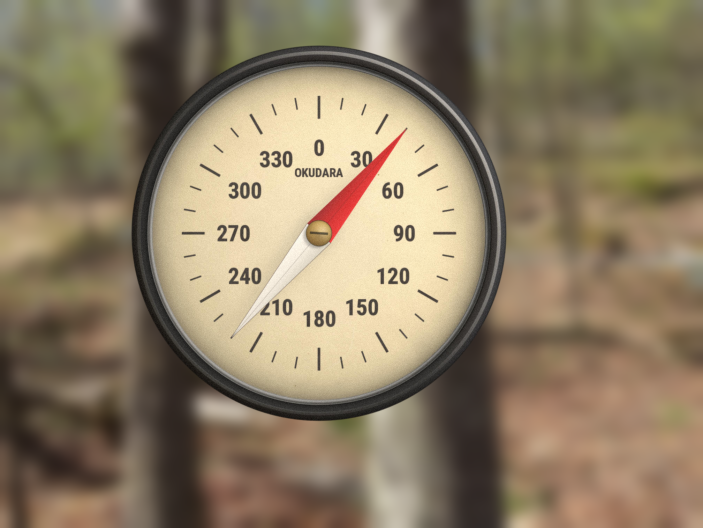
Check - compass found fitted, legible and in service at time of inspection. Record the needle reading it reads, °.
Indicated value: 40 °
